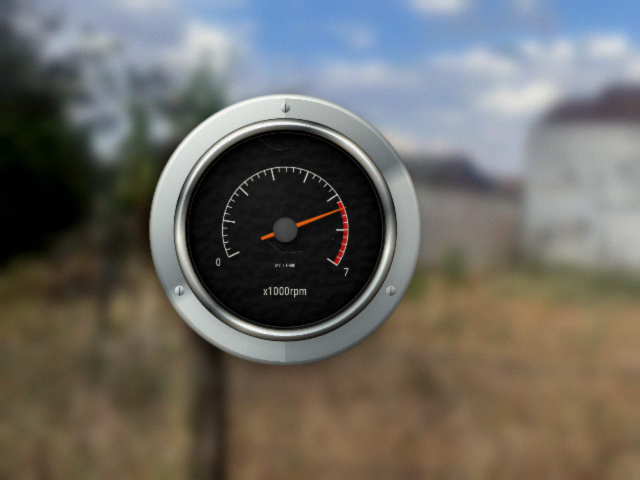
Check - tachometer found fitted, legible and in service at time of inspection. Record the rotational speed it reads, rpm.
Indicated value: 5400 rpm
